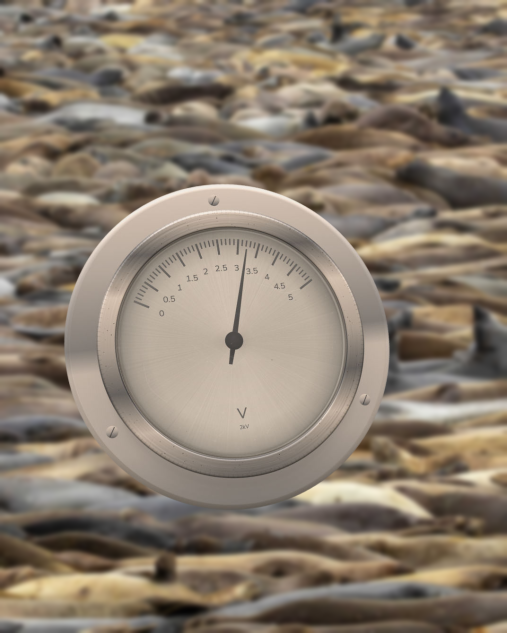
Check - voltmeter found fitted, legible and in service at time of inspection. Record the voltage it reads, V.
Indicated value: 3.2 V
